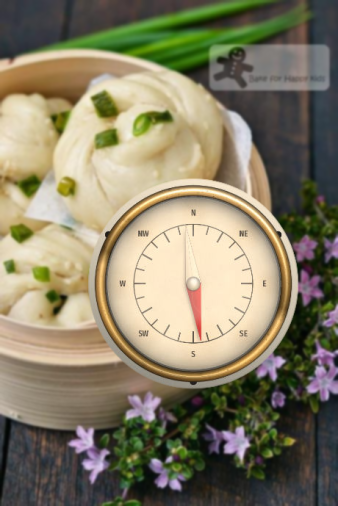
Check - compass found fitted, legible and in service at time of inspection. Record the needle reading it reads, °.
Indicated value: 172.5 °
